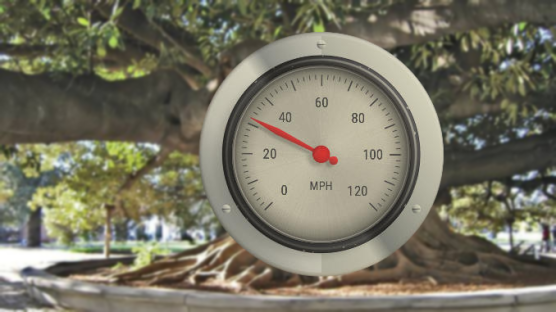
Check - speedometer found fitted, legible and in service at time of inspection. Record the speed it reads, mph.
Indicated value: 32 mph
